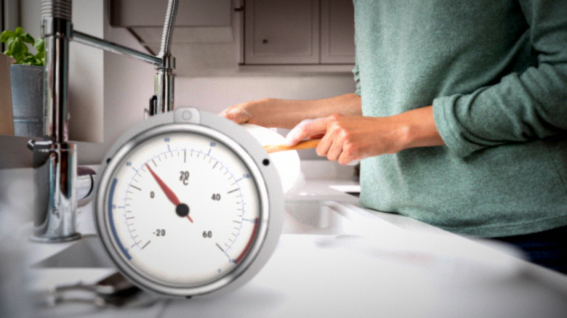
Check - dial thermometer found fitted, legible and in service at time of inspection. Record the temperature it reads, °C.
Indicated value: 8 °C
